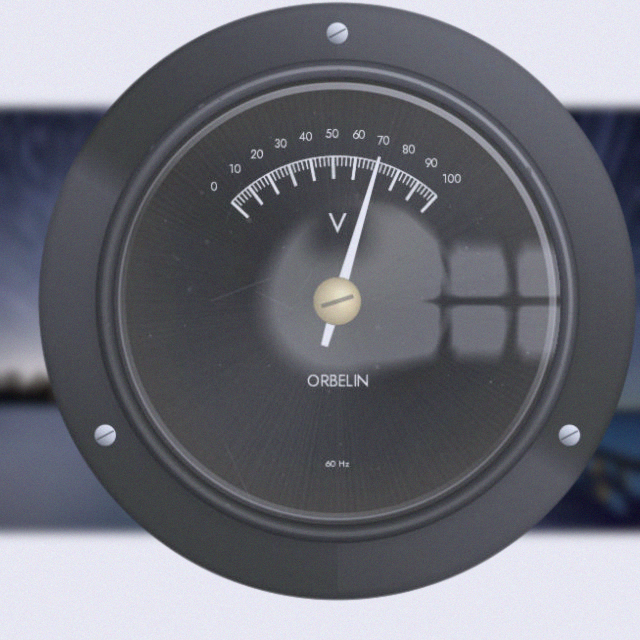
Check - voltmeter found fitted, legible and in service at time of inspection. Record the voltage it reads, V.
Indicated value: 70 V
